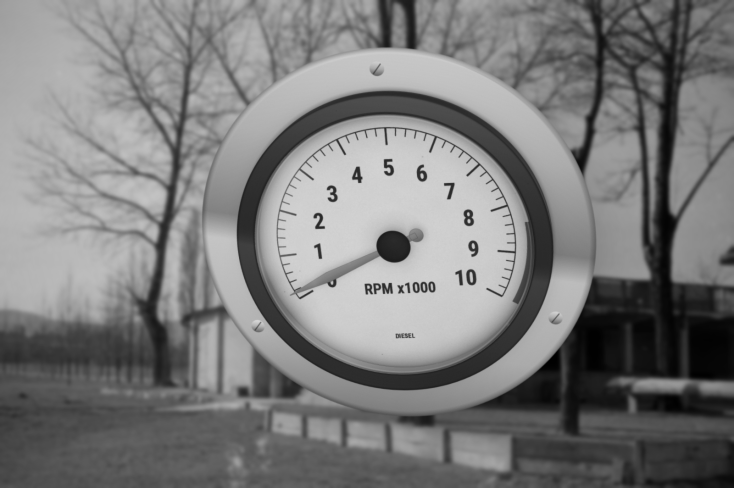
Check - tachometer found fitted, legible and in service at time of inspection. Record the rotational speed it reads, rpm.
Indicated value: 200 rpm
